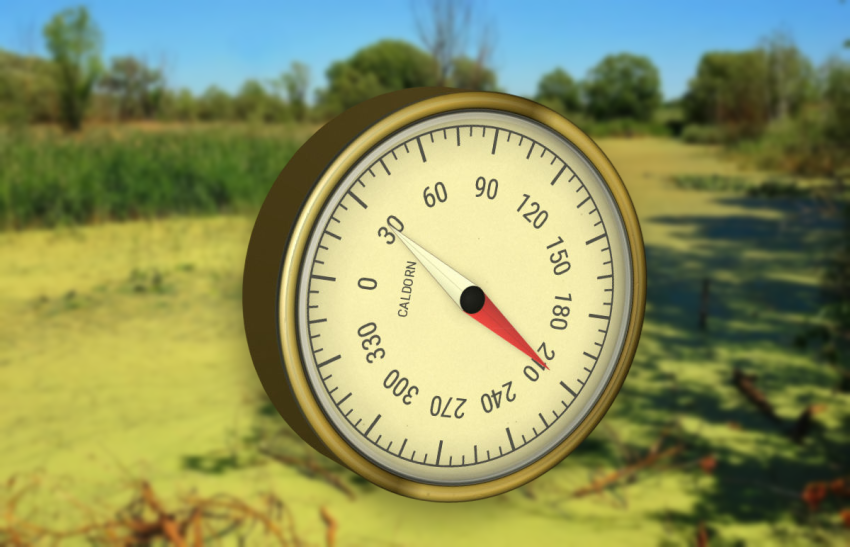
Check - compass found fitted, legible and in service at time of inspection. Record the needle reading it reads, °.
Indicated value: 210 °
